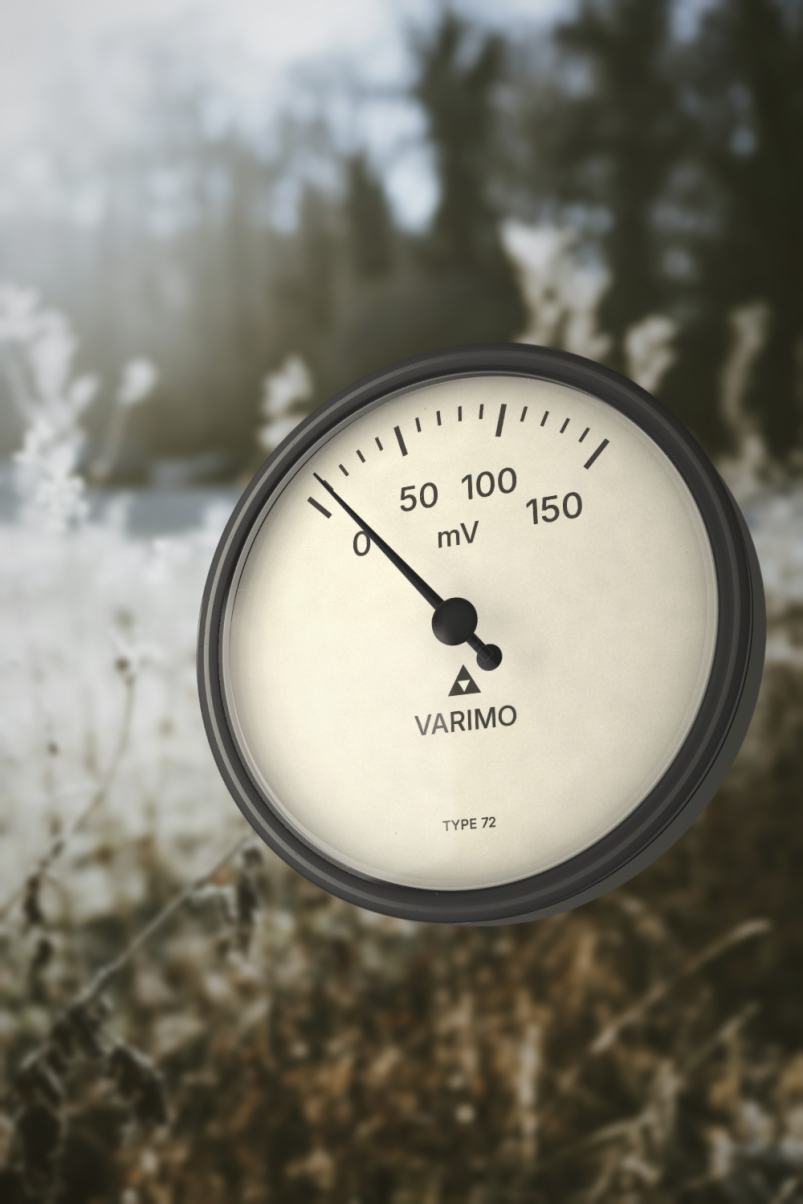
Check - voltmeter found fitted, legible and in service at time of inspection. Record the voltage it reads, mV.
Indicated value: 10 mV
